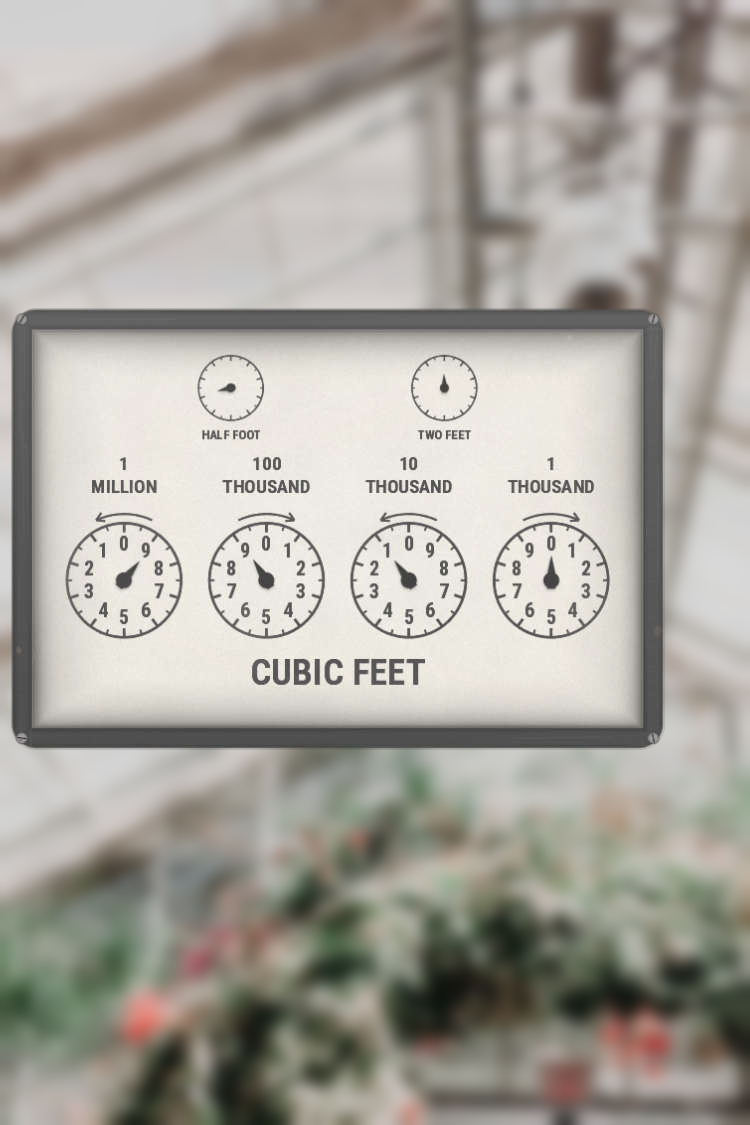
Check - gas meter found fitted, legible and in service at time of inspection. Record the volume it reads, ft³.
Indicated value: 891000 ft³
